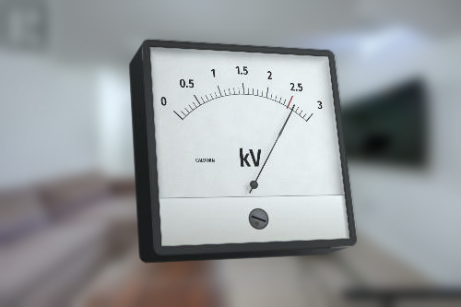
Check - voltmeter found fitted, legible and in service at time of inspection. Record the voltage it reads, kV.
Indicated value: 2.6 kV
